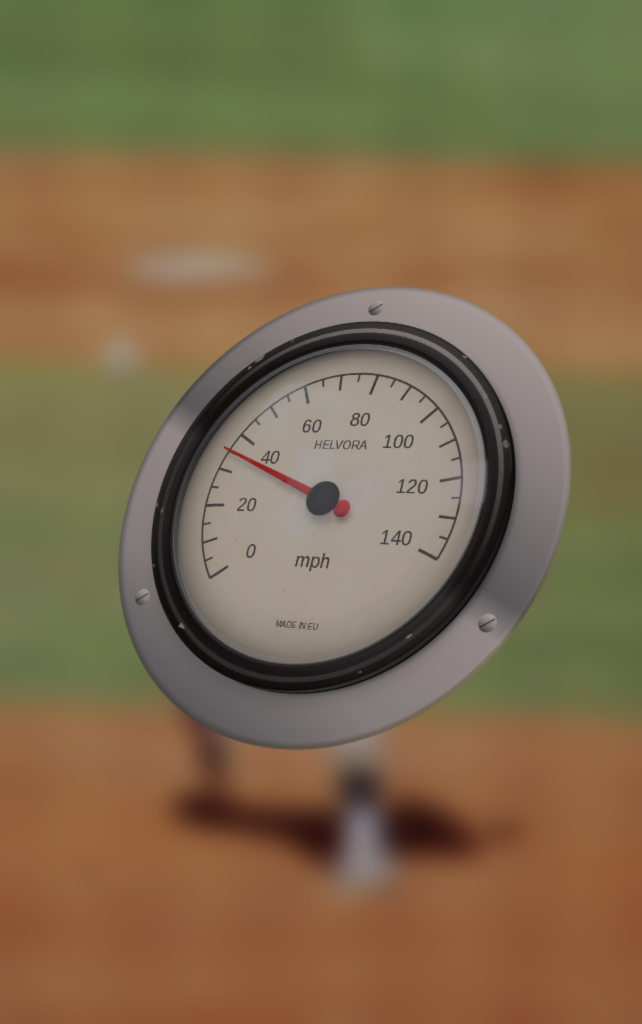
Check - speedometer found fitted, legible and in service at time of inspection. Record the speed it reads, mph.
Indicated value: 35 mph
